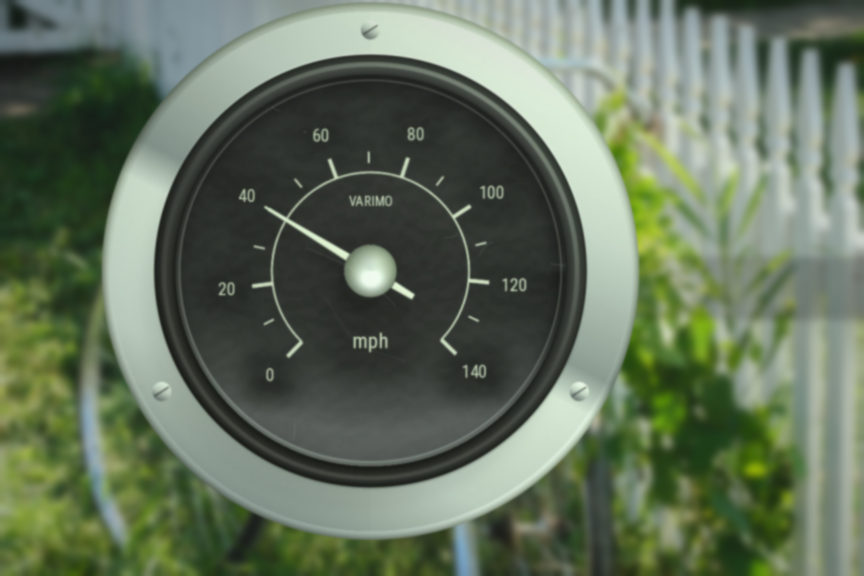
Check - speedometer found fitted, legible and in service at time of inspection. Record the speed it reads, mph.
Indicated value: 40 mph
